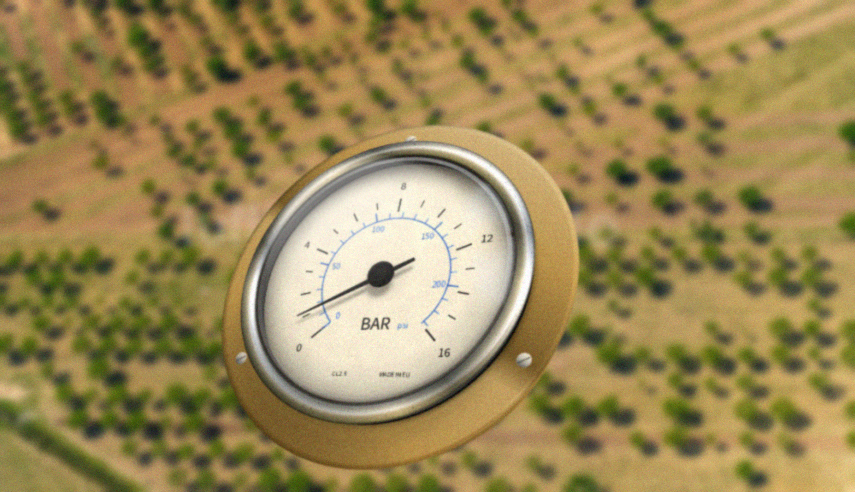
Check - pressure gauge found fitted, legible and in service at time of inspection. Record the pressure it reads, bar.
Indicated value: 1 bar
